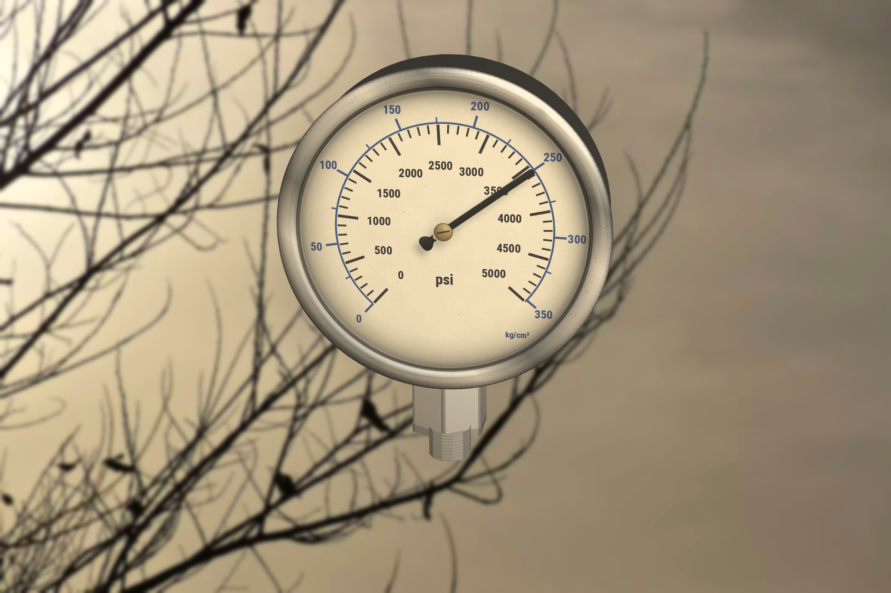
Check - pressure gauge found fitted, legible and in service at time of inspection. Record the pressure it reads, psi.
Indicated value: 3550 psi
